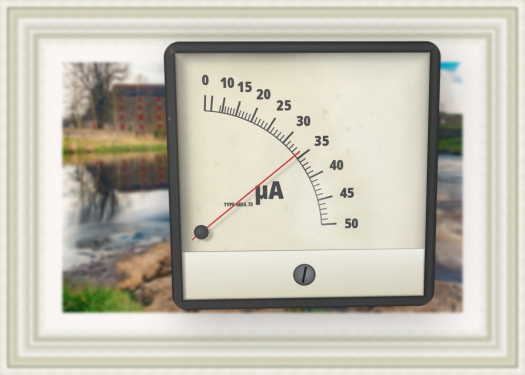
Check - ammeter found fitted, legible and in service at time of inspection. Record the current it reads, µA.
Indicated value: 34 µA
